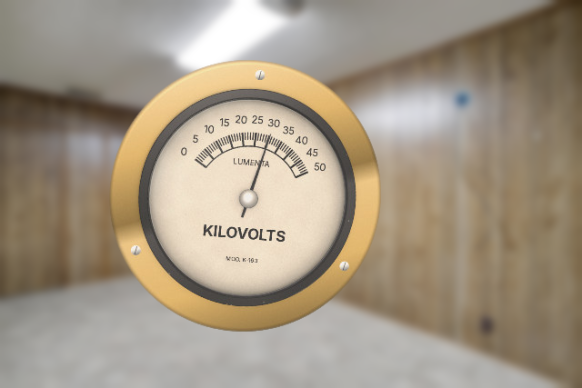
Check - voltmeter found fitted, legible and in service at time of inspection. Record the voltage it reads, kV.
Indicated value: 30 kV
